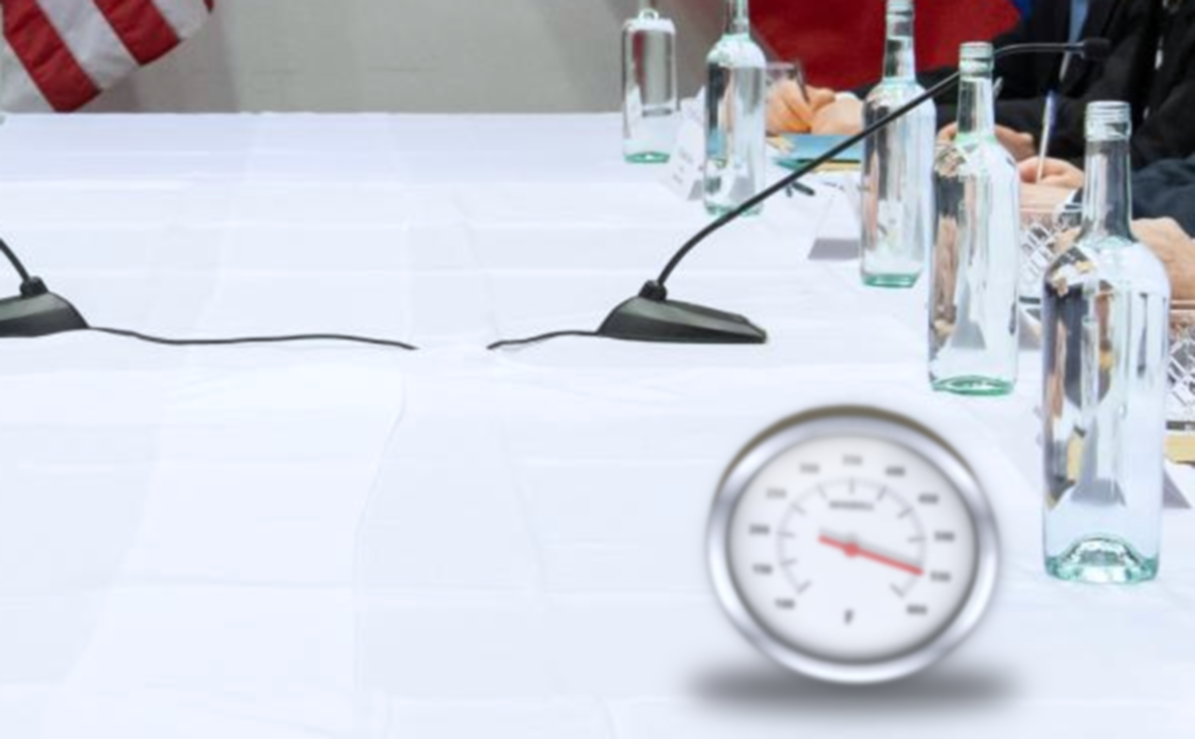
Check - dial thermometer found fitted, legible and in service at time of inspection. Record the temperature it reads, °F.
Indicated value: 550 °F
